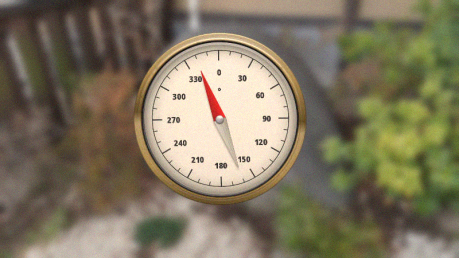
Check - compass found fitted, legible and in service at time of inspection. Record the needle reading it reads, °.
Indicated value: 340 °
